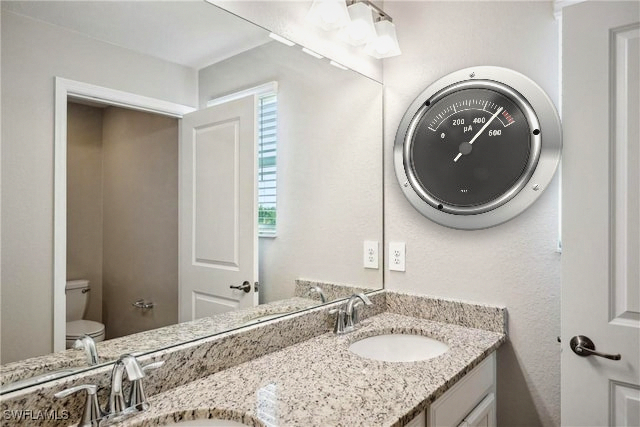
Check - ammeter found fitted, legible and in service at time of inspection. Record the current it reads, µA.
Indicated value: 500 µA
